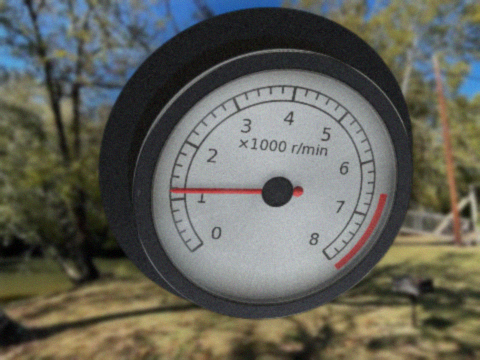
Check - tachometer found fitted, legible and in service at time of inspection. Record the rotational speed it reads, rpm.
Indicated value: 1200 rpm
